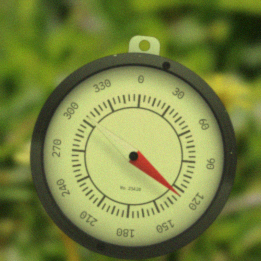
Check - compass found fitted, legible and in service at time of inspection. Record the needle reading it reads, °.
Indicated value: 125 °
